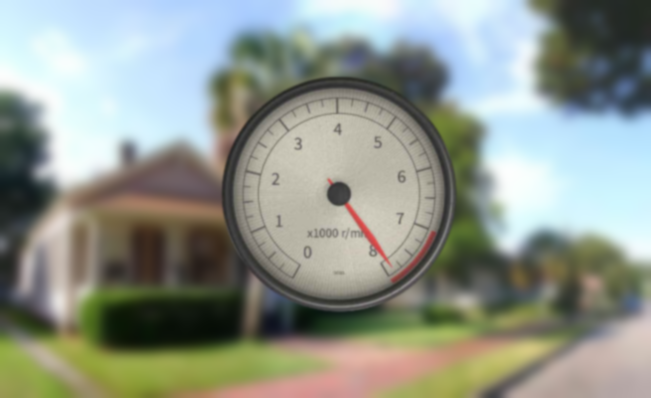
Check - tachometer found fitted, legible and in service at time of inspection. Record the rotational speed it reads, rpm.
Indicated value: 7875 rpm
